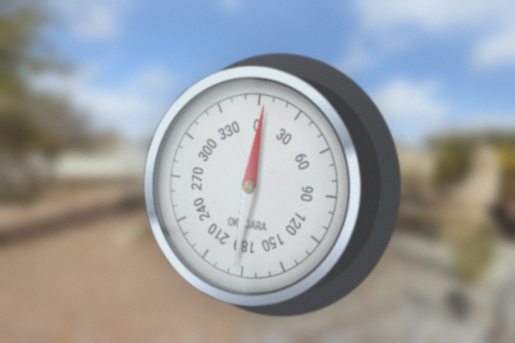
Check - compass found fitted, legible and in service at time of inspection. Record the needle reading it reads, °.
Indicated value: 5 °
